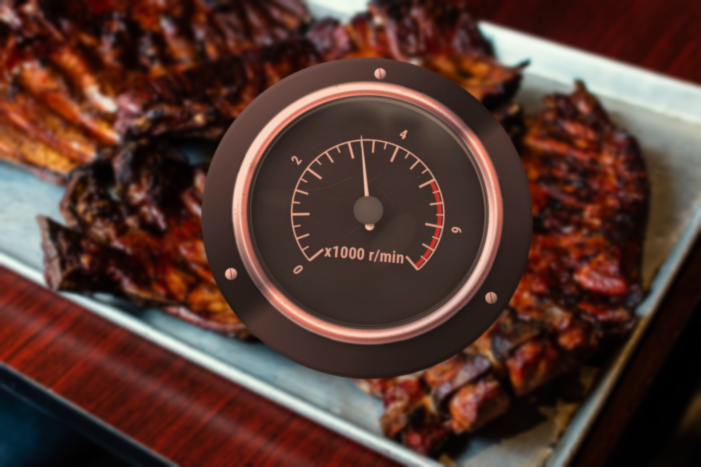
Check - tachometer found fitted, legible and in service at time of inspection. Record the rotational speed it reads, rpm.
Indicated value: 3250 rpm
